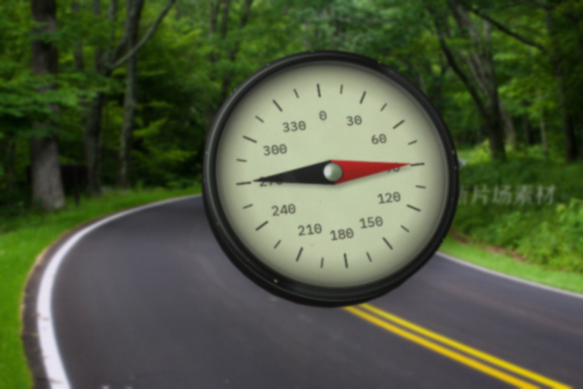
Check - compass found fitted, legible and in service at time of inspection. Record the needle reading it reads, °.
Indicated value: 90 °
